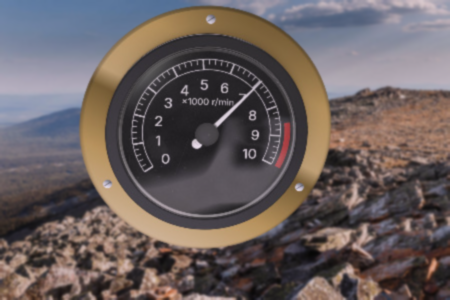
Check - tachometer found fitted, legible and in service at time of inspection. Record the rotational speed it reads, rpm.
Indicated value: 7000 rpm
